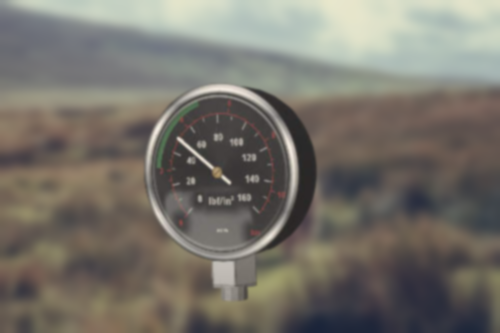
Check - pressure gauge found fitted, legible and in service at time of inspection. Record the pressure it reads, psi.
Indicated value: 50 psi
